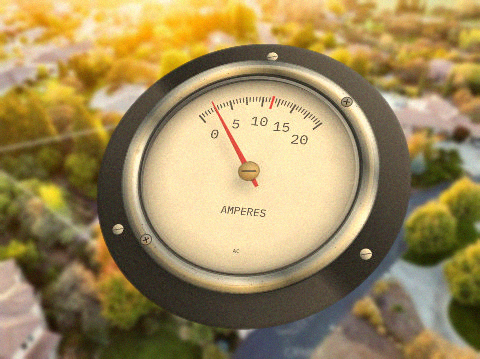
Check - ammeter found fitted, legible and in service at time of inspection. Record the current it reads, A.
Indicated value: 2.5 A
